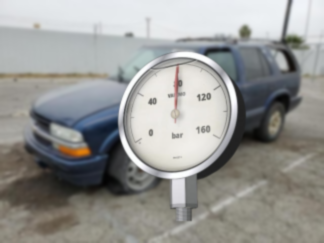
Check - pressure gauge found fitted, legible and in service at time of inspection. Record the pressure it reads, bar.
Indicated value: 80 bar
